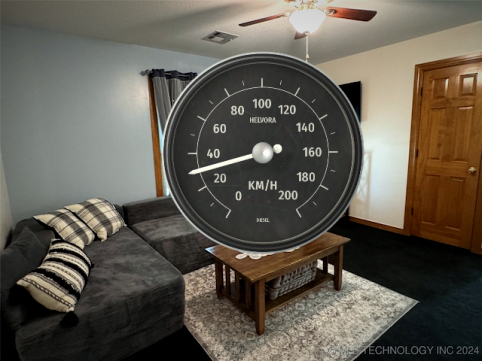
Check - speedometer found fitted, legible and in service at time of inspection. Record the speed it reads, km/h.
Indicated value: 30 km/h
